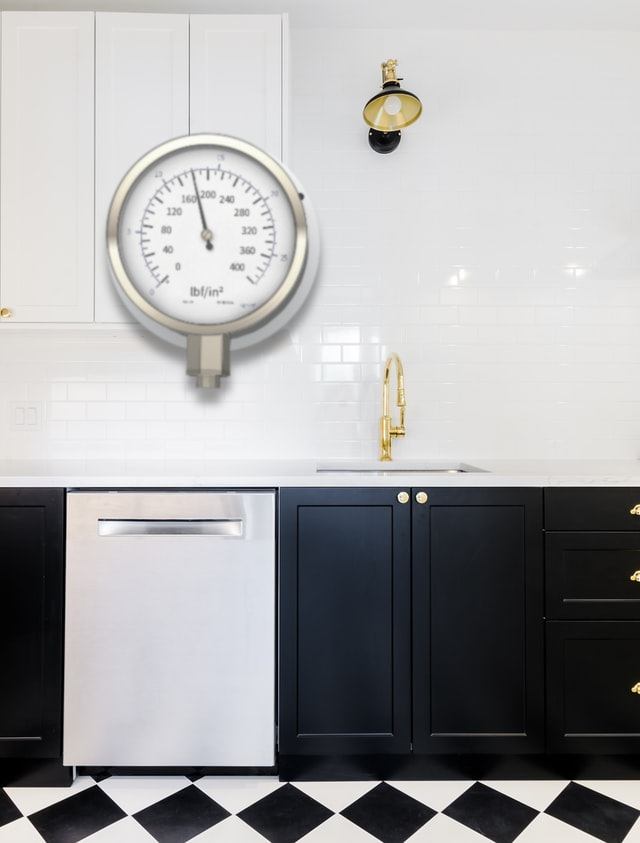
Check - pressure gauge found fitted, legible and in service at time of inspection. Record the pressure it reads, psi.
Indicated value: 180 psi
